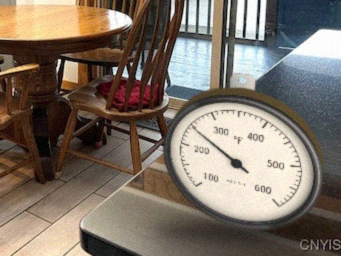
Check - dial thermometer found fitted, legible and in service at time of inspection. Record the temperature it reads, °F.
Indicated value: 250 °F
